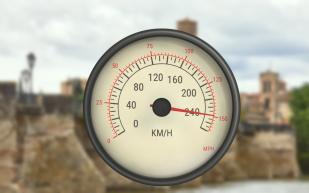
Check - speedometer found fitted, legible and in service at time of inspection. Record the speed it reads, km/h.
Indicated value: 240 km/h
